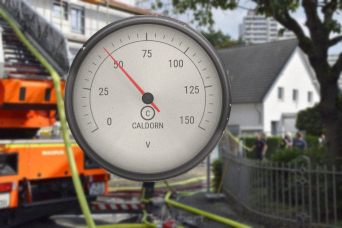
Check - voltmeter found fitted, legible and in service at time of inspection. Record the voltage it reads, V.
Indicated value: 50 V
